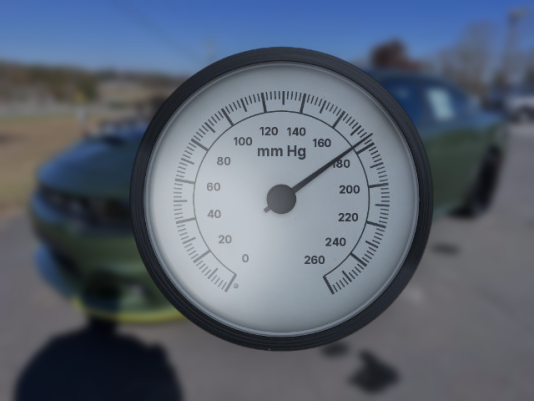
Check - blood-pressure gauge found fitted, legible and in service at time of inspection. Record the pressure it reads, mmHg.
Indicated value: 176 mmHg
